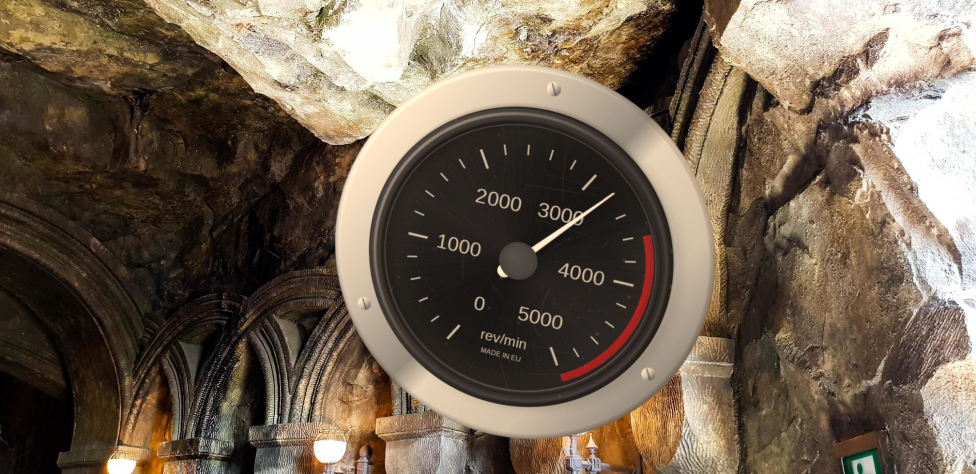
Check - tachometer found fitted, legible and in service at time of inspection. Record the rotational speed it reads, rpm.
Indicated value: 3200 rpm
